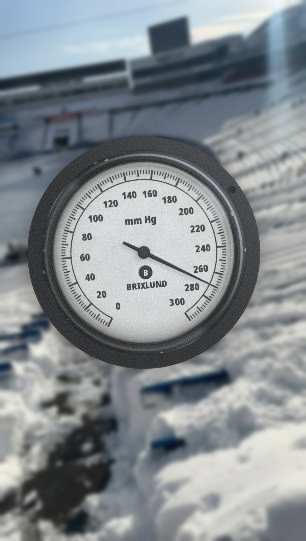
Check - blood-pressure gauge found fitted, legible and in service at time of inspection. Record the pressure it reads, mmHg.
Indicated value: 270 mmHg
